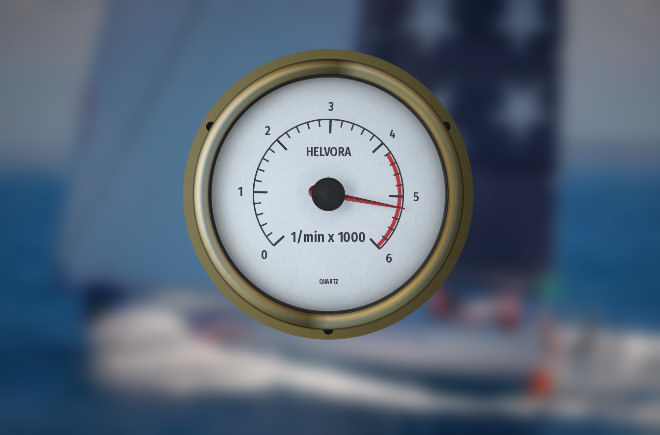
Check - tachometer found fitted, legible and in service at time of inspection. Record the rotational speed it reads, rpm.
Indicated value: 5200 rpm
